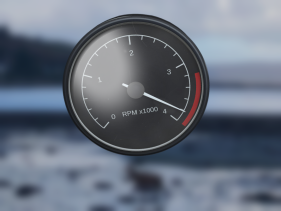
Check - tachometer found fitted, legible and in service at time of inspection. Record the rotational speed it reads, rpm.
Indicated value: 3800 rpm
